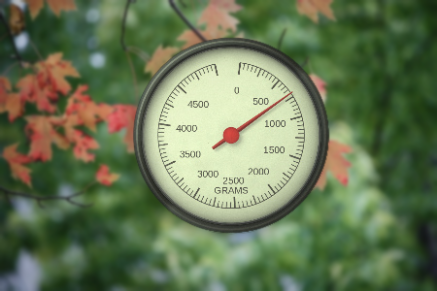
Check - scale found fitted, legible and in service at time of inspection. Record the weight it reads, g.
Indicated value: 700 g
